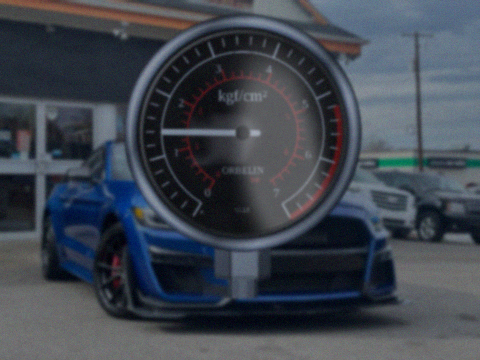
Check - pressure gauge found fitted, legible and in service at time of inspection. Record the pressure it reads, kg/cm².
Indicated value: 1.4 kg/cm²
